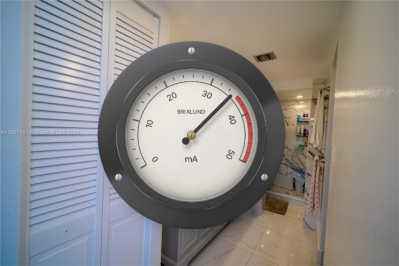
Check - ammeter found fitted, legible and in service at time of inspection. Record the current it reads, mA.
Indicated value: 35 mA
